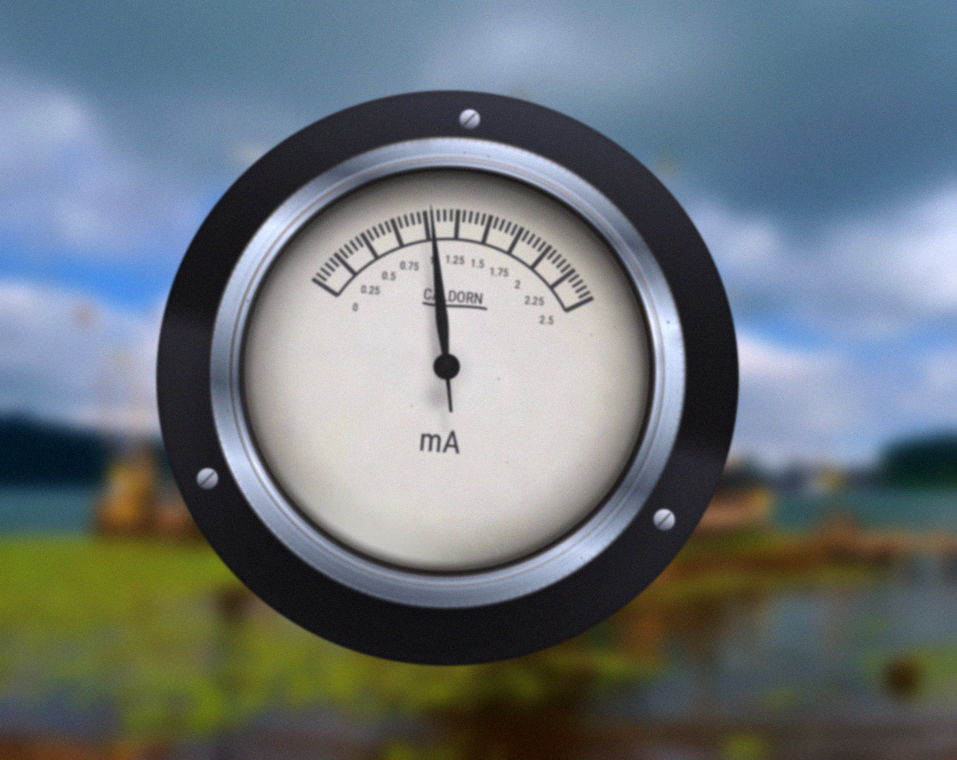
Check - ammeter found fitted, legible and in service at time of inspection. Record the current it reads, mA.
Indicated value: 1.05 mA
